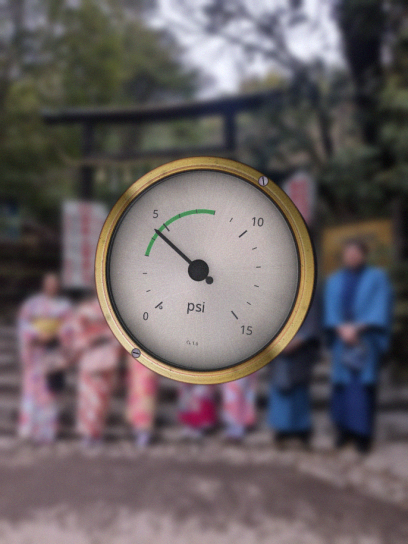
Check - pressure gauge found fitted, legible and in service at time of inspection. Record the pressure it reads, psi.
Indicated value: 4.5 psi
